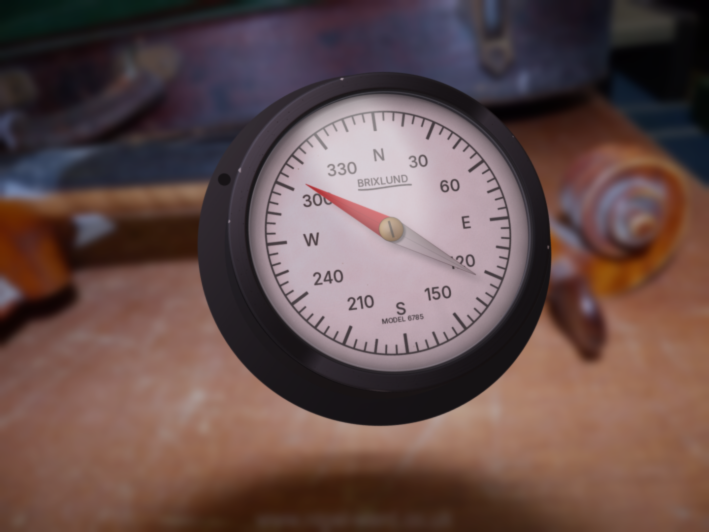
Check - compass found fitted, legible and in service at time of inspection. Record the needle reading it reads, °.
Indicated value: 305 °
